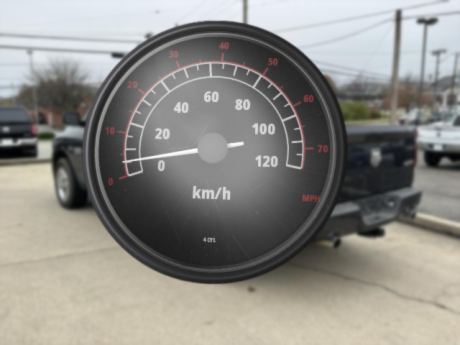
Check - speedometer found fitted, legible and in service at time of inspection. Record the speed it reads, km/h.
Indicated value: 5 km/h
